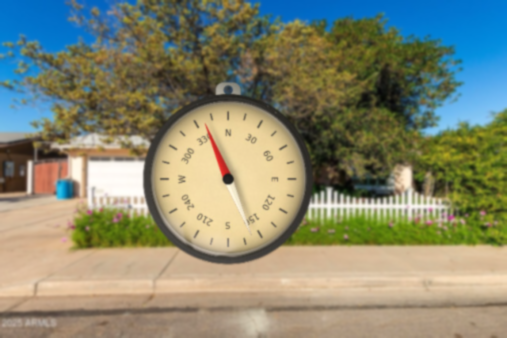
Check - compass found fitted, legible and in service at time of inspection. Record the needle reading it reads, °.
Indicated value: 337.5 °
